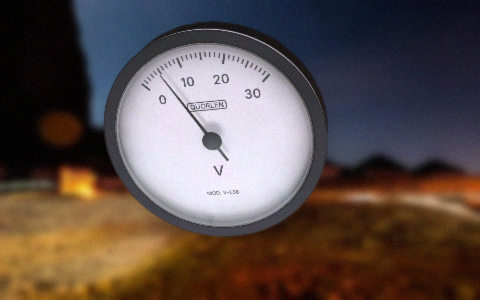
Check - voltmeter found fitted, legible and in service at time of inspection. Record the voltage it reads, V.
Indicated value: 5 V
